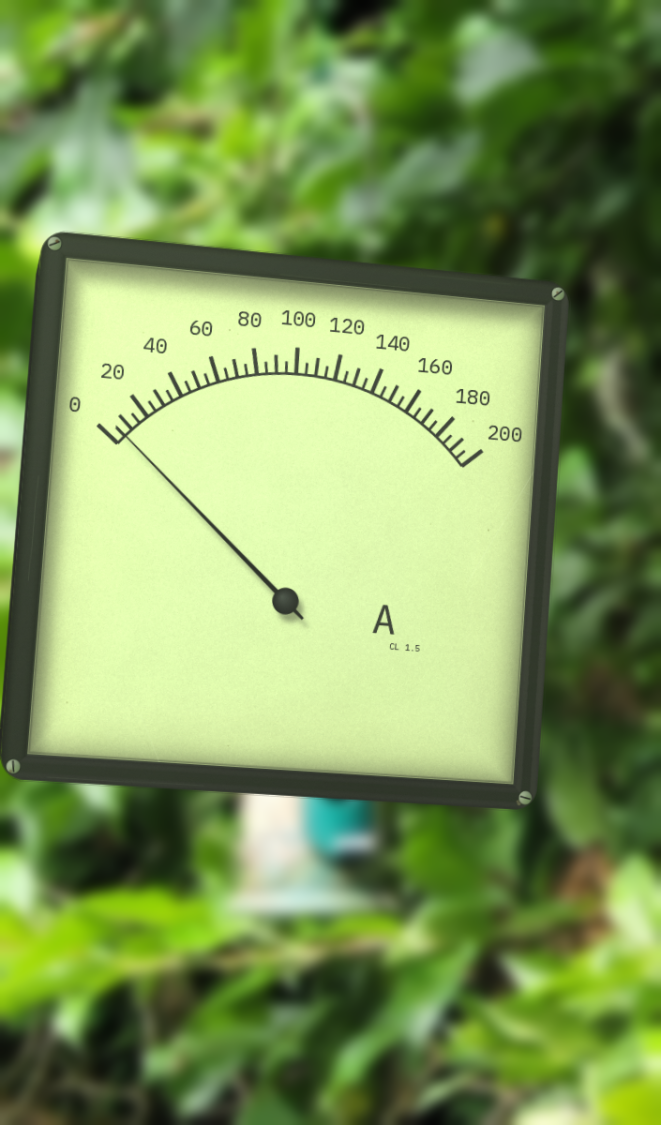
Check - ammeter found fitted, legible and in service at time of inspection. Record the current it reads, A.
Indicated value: 5 A
